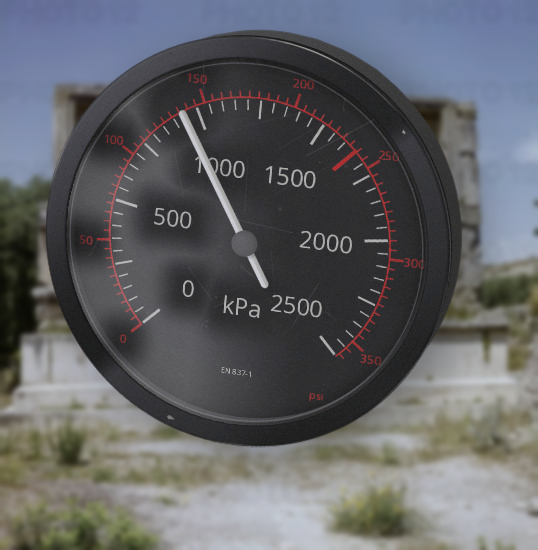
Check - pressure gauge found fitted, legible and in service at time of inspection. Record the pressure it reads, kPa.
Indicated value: 950 kPa
